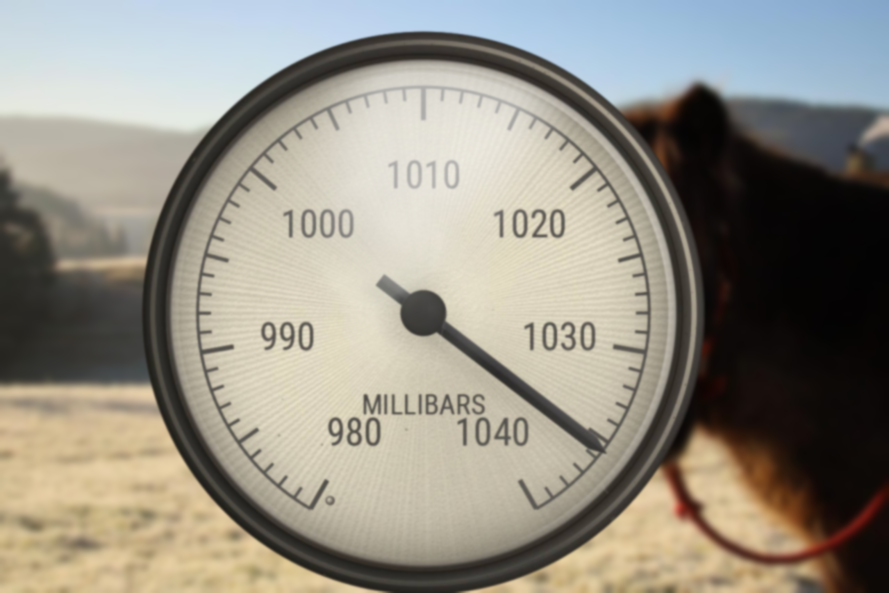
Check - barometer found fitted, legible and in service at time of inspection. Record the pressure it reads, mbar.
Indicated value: 1035.5 mbar
